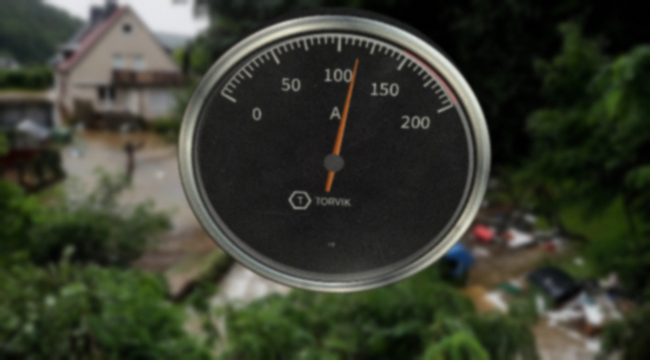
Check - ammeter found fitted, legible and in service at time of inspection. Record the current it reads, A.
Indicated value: 115 A
